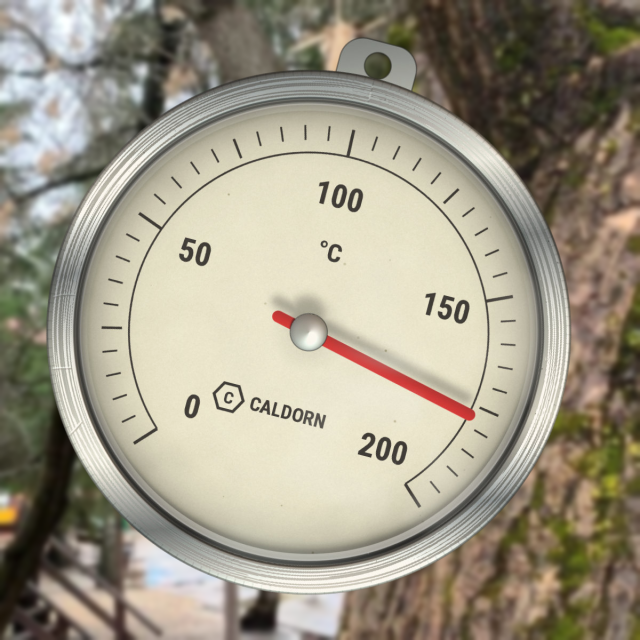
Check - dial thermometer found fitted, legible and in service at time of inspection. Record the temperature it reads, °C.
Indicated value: 177.5 °C
